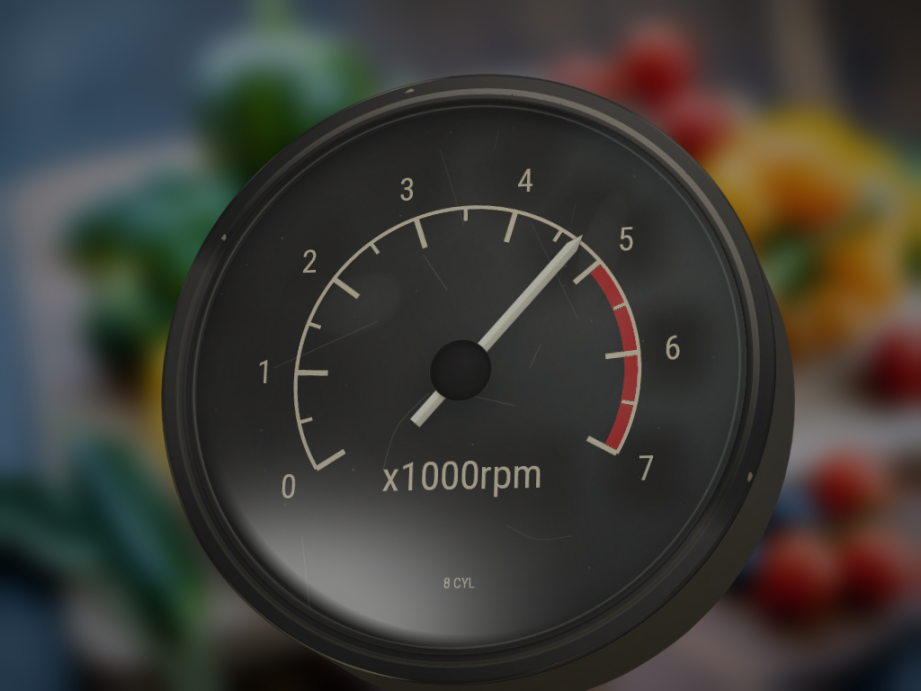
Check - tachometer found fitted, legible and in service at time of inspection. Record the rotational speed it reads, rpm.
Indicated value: 4750 rpm
